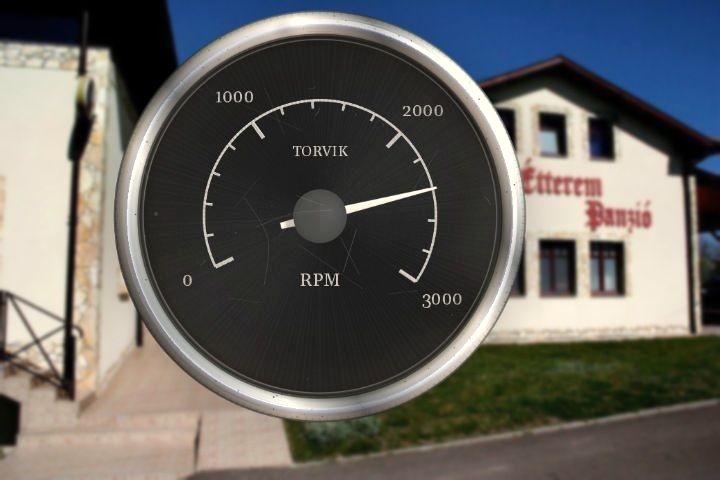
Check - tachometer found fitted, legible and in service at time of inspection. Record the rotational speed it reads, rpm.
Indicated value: 2400 rpm
